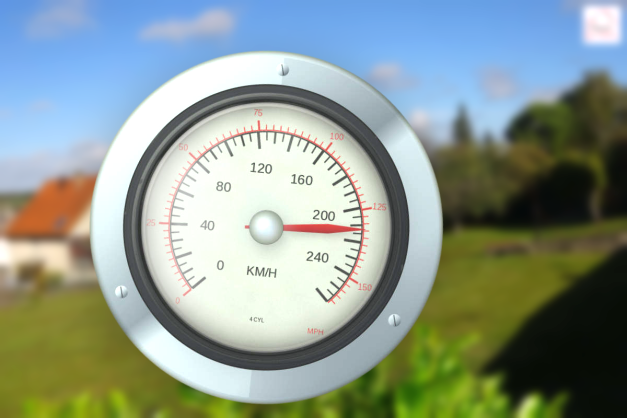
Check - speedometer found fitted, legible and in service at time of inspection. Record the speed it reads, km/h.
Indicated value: 212.5 km/h
